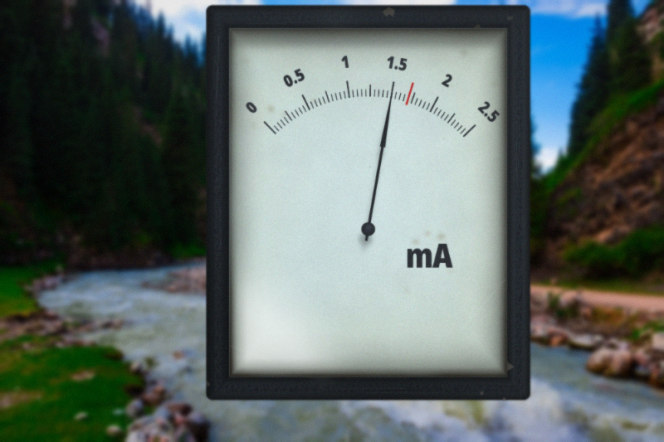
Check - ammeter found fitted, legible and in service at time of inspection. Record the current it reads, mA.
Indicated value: 1.5 mA
